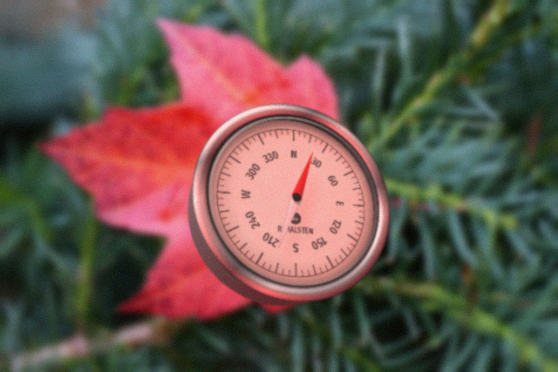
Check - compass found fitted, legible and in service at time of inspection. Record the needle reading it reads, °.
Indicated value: 20 °
